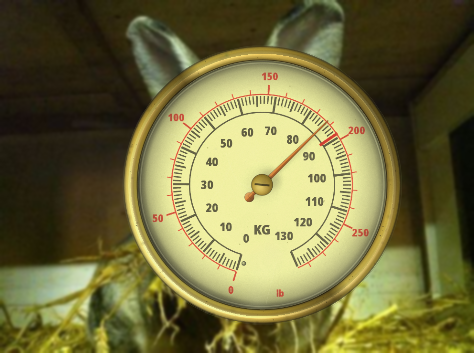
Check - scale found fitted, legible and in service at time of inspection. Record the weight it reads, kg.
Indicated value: 85 kg
